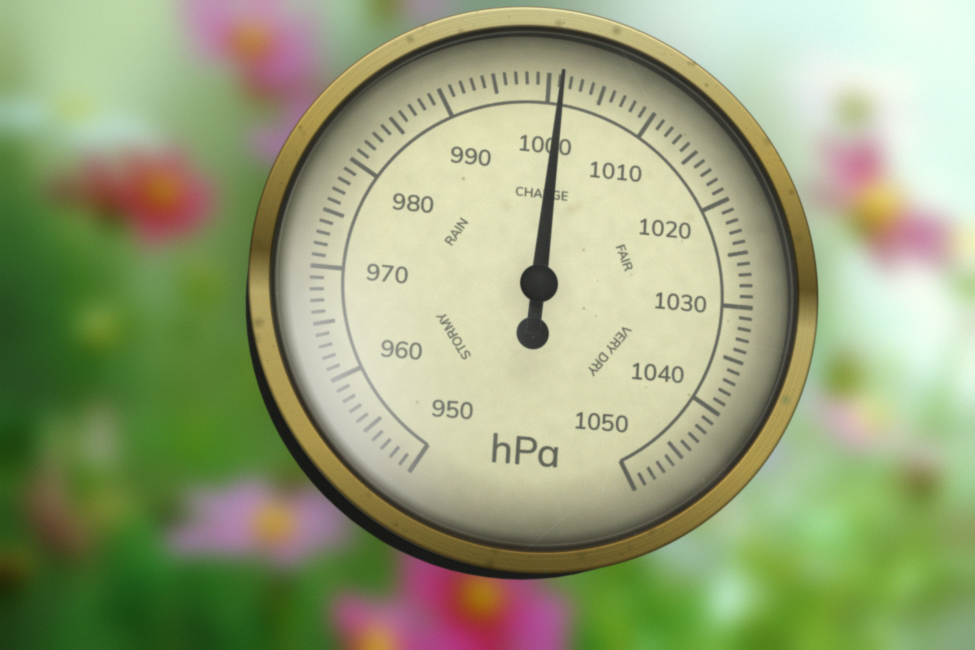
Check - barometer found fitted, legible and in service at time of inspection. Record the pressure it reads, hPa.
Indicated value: 1001 hPa
